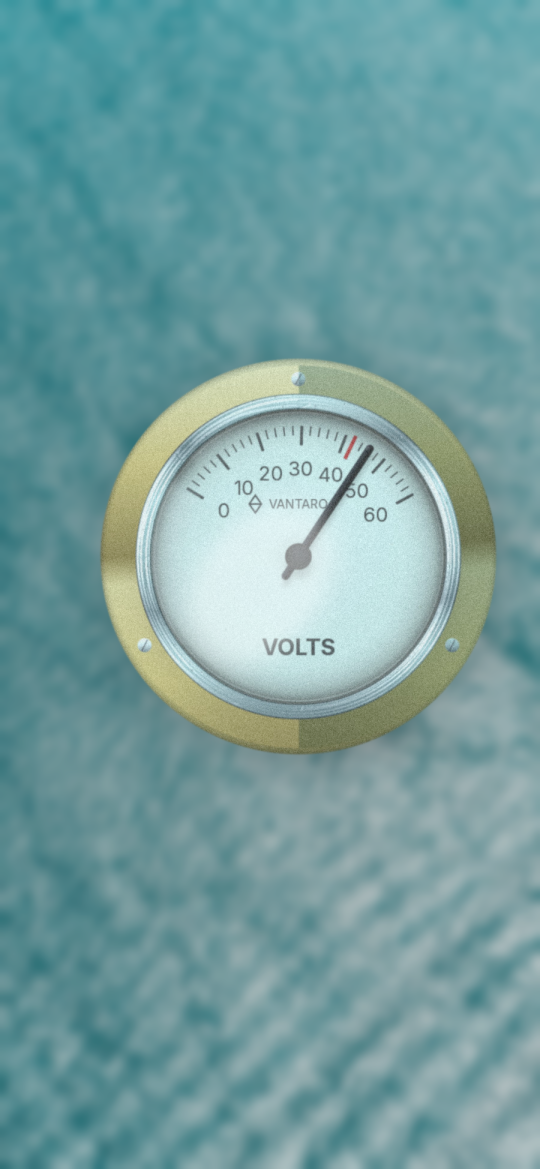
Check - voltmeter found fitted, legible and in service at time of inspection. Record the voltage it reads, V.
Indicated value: 46 V
